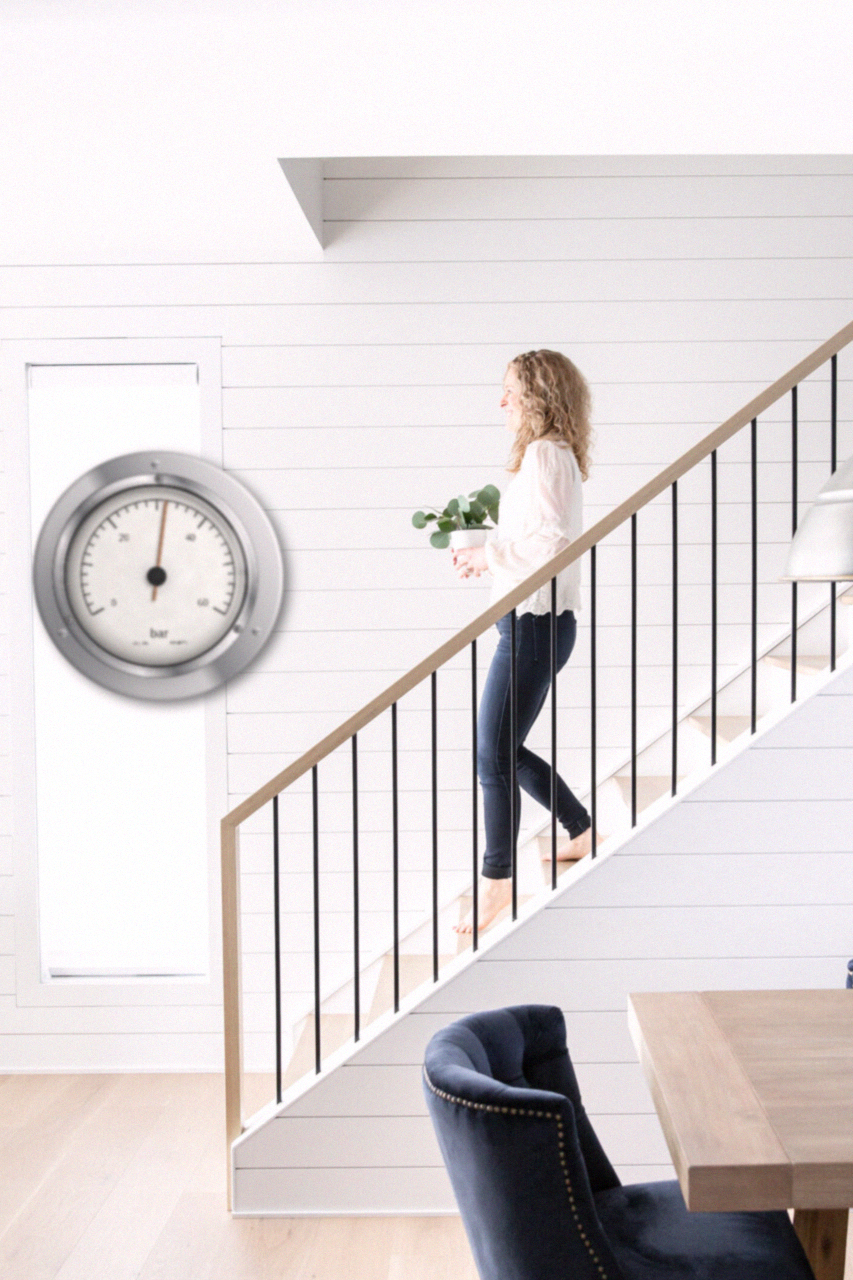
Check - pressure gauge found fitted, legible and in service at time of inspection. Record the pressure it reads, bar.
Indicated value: 32 bar
